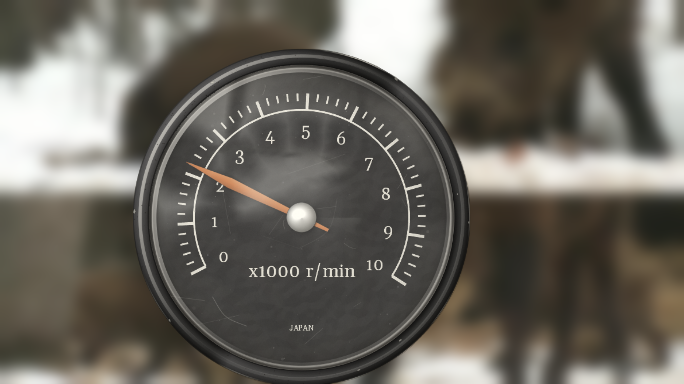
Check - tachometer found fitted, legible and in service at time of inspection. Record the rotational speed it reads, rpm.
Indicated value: 2200 rpm
